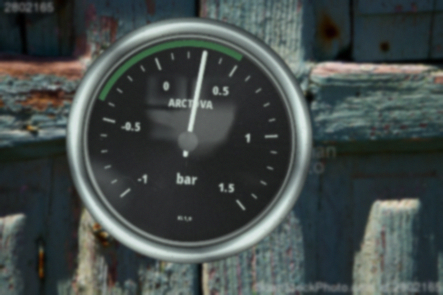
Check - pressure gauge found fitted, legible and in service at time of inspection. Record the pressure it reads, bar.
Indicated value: 0.3 bar
